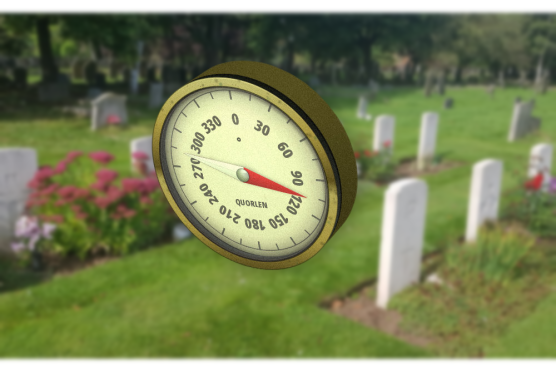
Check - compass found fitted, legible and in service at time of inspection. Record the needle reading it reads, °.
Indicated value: 105 °
